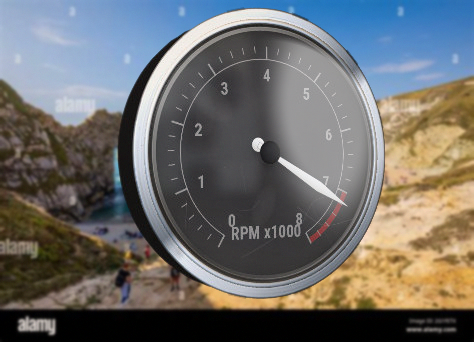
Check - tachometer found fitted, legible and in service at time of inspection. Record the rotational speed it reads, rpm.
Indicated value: 7200 rpm
